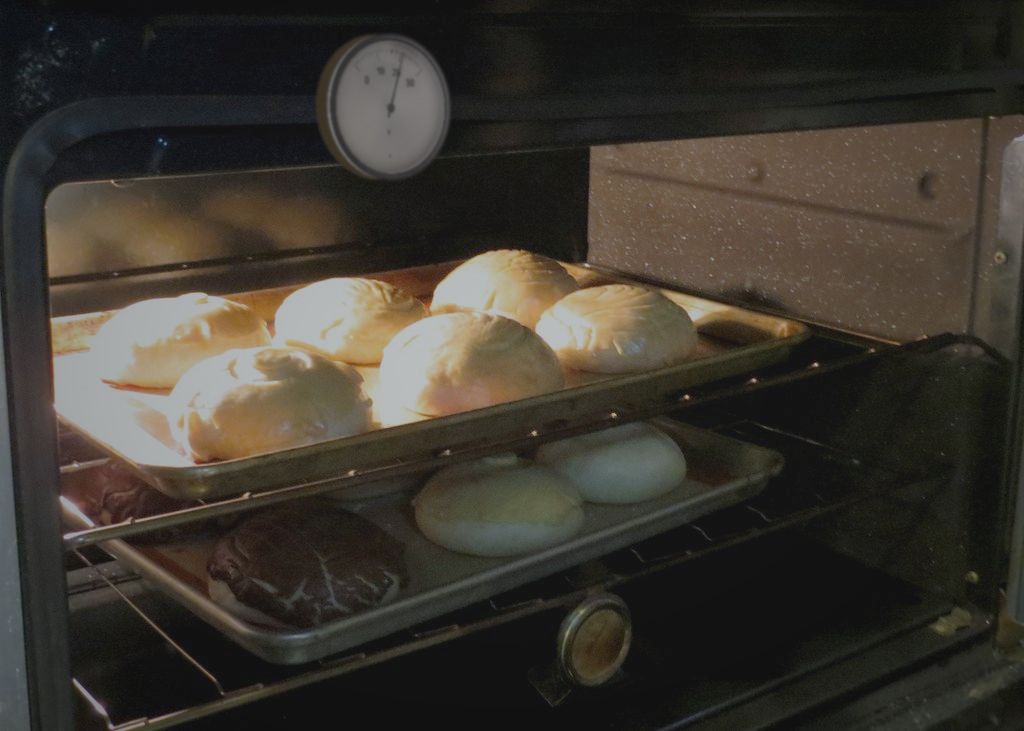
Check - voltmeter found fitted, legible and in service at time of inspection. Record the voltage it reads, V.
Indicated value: 20 V
